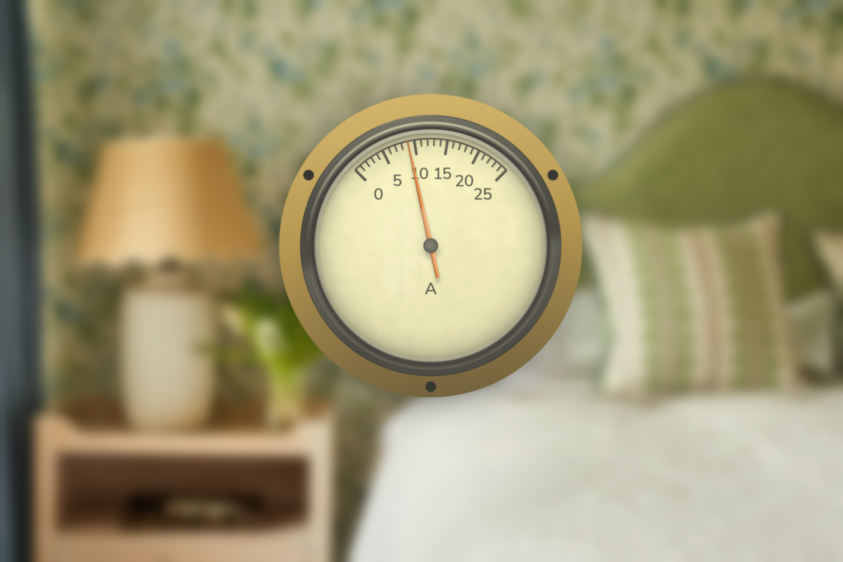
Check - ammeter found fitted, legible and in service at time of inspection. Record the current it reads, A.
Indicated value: 9 A
